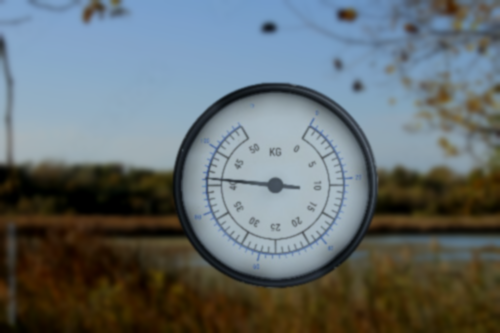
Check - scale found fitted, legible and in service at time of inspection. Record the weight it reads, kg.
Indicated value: 41 kg
